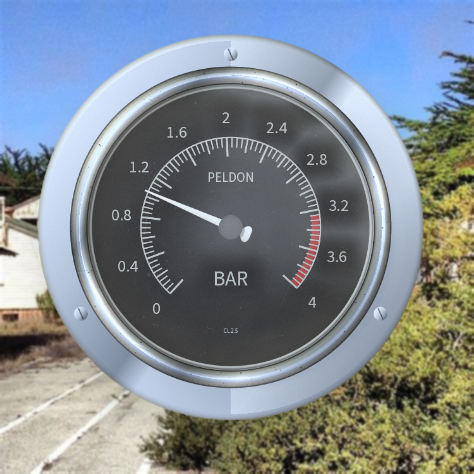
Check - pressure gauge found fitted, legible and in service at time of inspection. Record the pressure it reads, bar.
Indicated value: 1.05 bar
